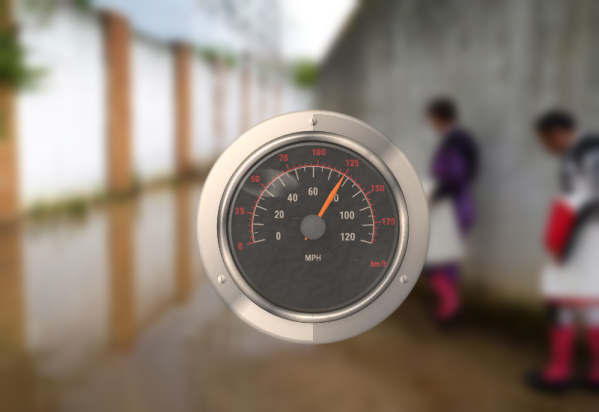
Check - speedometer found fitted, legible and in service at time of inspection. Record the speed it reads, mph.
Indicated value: 77.5 mph
